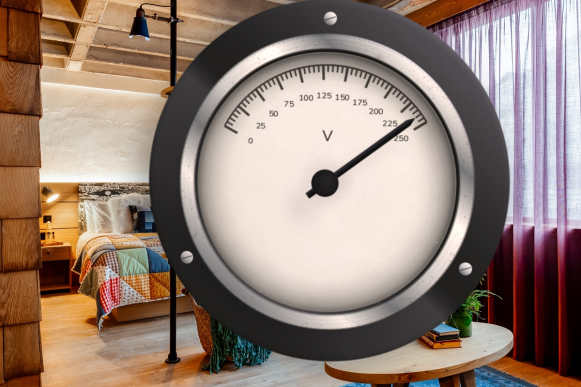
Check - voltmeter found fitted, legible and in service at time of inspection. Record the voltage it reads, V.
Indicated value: 240 V
